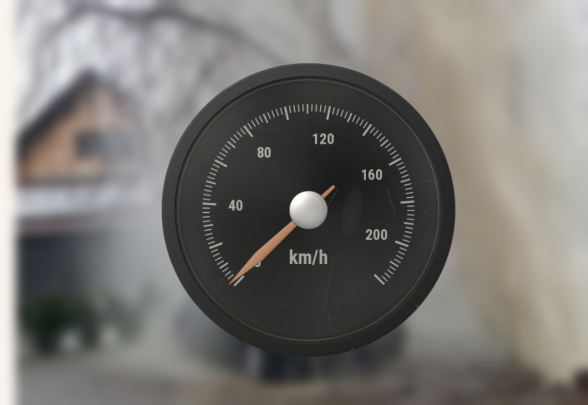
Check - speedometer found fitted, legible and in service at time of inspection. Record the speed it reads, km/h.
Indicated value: 2 km/h
